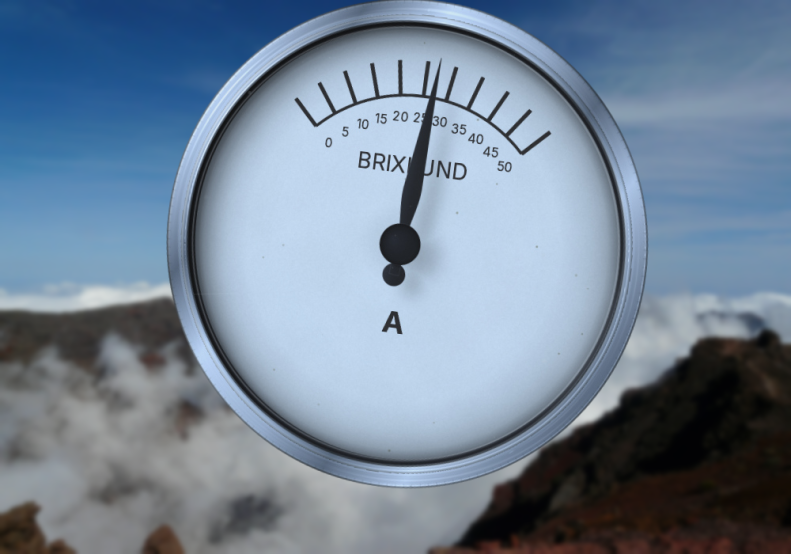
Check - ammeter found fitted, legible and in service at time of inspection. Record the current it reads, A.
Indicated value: 27.5 A
